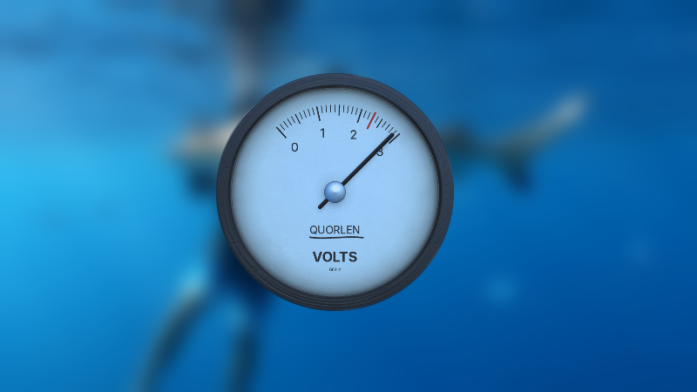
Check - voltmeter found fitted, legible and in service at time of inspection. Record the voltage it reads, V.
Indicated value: 2.9 V
